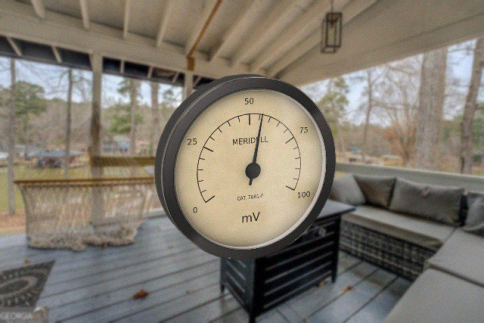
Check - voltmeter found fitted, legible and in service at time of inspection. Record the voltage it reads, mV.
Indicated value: 55 mV
